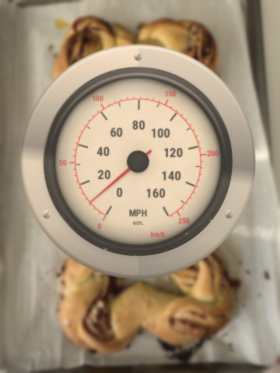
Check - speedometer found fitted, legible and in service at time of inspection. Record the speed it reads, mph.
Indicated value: 10 mph
